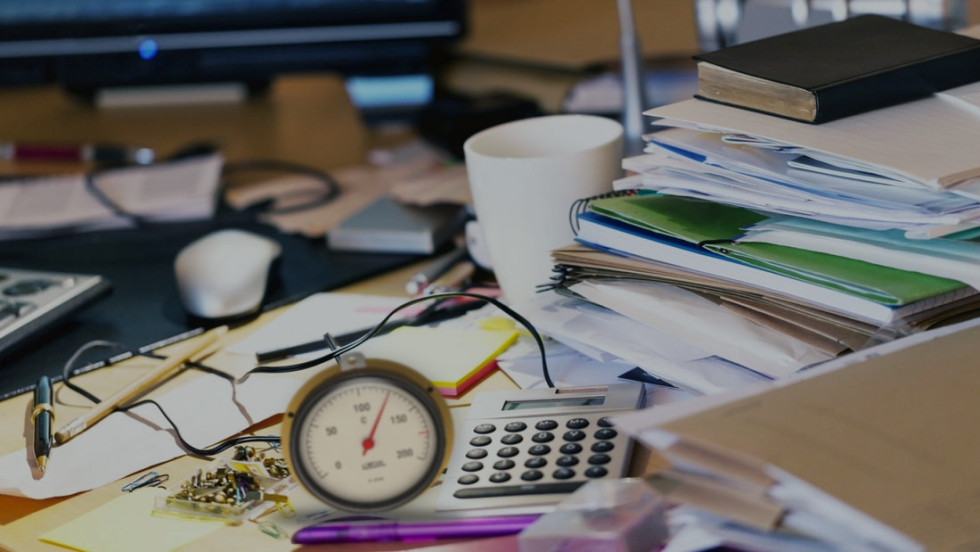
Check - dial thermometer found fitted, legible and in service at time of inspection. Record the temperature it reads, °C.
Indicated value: 125 °C
